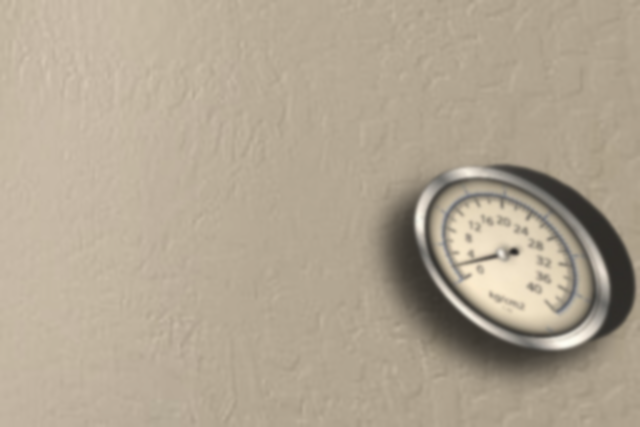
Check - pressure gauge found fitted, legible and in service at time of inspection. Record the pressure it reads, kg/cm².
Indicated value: 2 kg/cm²
